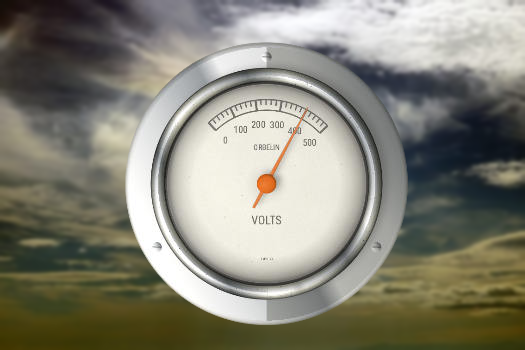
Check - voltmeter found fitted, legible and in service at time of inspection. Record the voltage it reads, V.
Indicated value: 400 V
